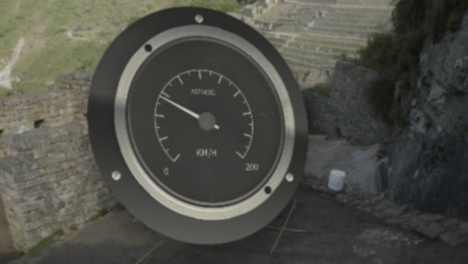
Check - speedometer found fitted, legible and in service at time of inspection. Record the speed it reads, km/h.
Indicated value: 55 km/h
